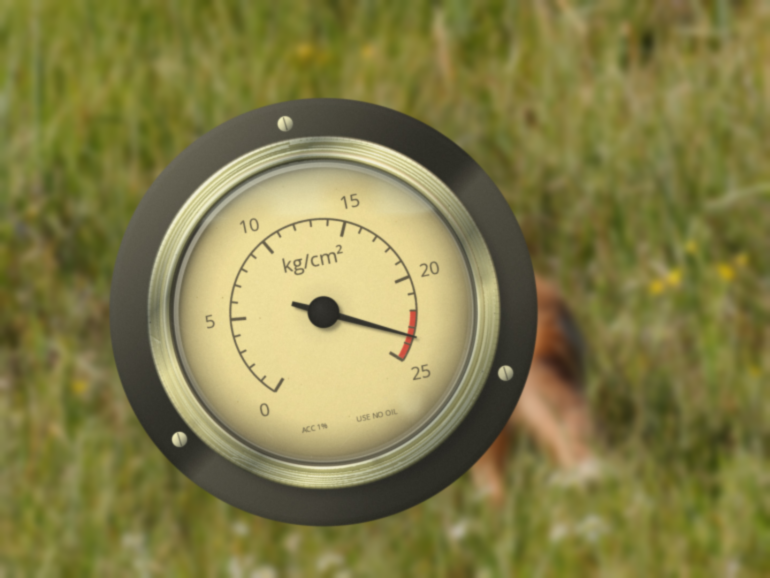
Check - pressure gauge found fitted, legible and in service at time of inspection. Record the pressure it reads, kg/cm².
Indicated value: 23.5 kg/cm²
